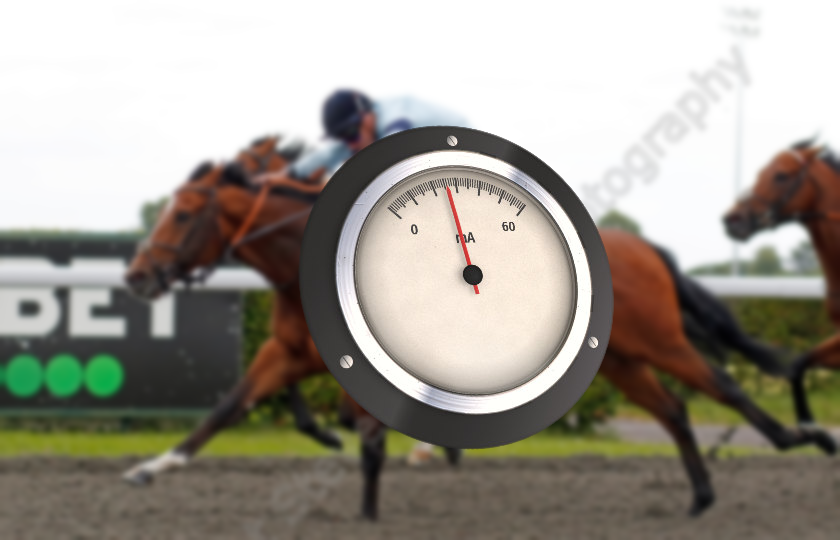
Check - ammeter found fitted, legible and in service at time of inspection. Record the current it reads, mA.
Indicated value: 25 mA
